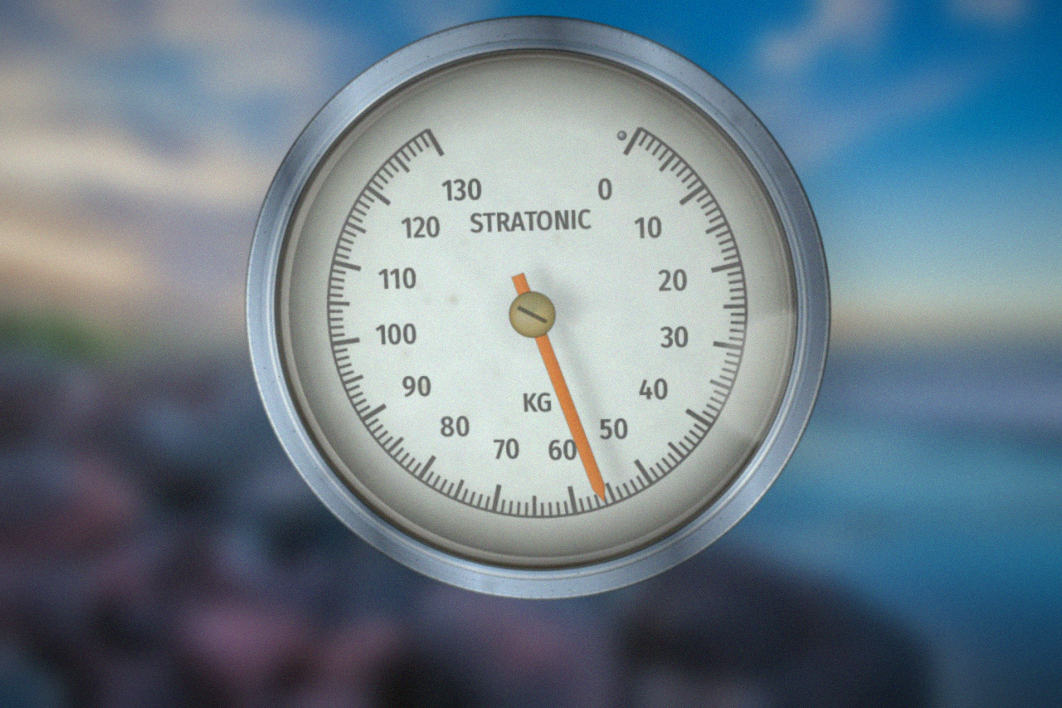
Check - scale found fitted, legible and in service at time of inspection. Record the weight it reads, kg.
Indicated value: 56 kg
